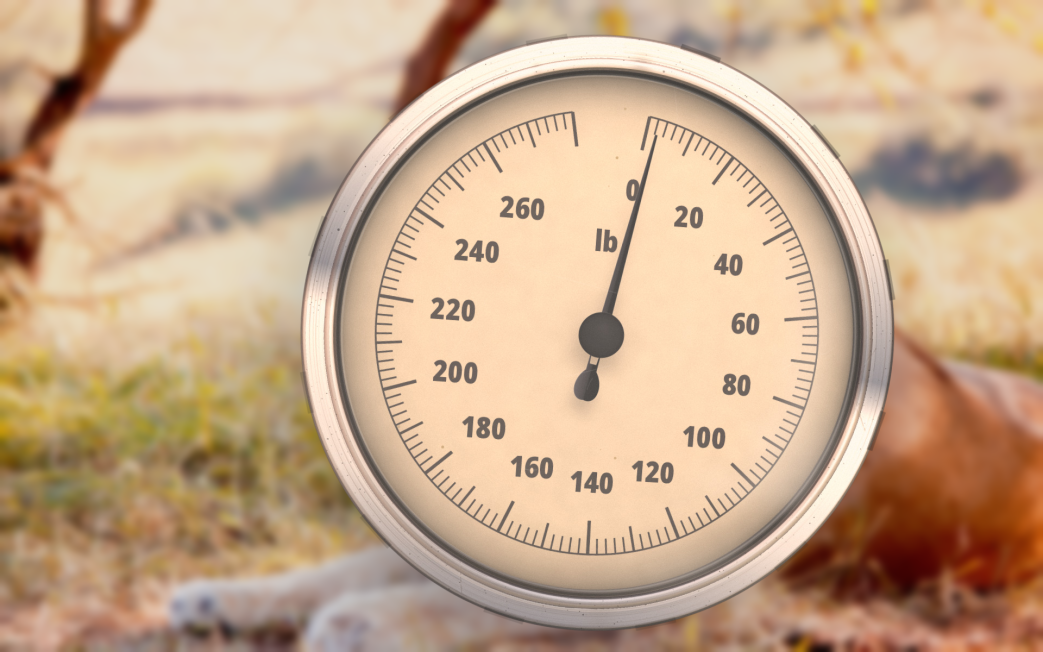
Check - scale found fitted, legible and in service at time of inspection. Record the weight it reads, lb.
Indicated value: 2 lb
